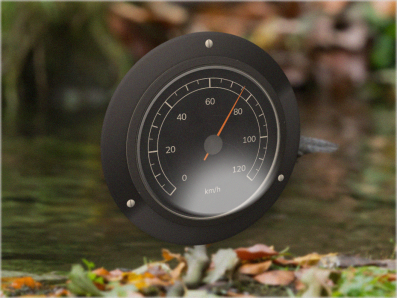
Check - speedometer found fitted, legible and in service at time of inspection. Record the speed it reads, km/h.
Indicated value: 75 km/h
